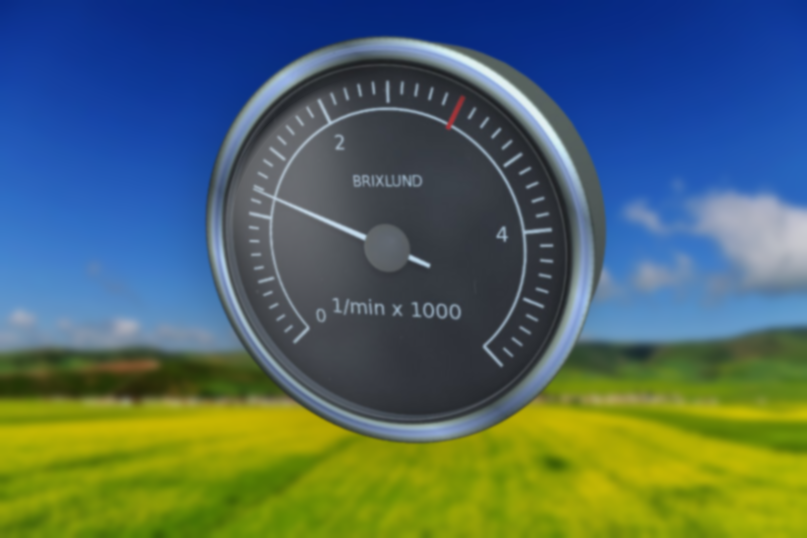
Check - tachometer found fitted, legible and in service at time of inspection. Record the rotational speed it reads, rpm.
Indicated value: 1200 rpm
